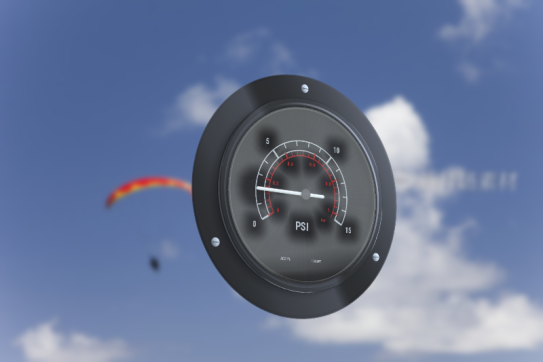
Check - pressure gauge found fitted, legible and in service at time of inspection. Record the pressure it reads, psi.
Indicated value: 2 psi
